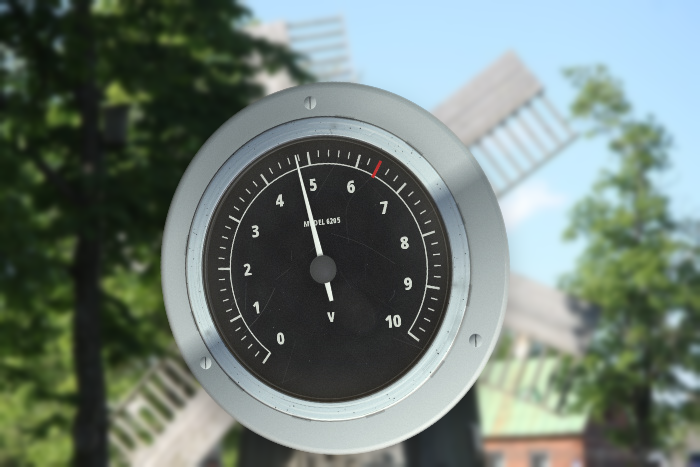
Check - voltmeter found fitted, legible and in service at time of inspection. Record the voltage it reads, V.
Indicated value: 4.8 V
